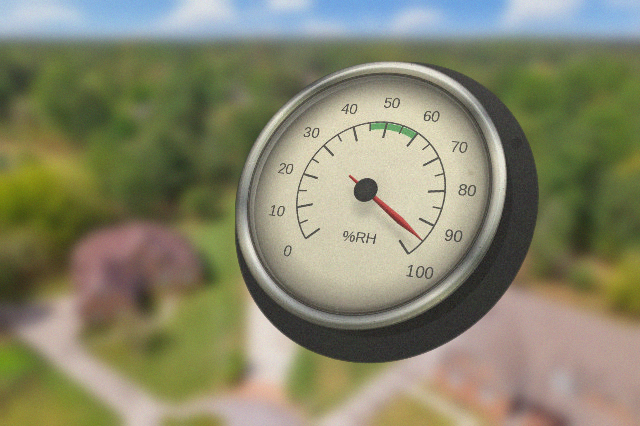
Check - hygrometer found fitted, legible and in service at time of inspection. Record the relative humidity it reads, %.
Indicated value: 95 %
